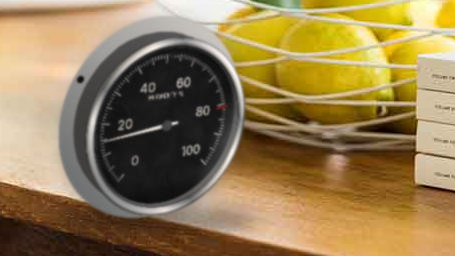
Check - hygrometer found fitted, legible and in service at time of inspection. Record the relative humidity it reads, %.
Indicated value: 15 %
